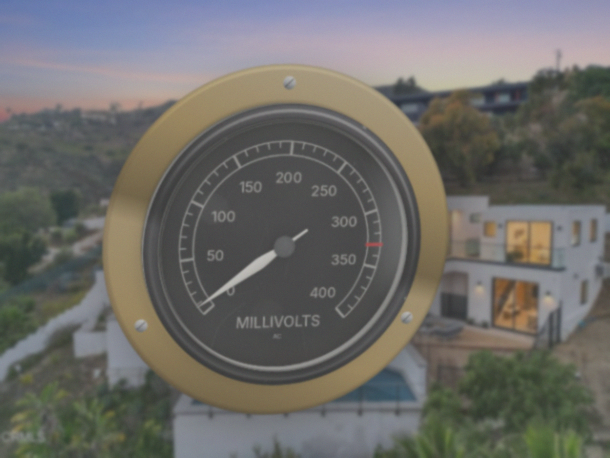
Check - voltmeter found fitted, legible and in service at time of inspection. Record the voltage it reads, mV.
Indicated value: 10 mV
